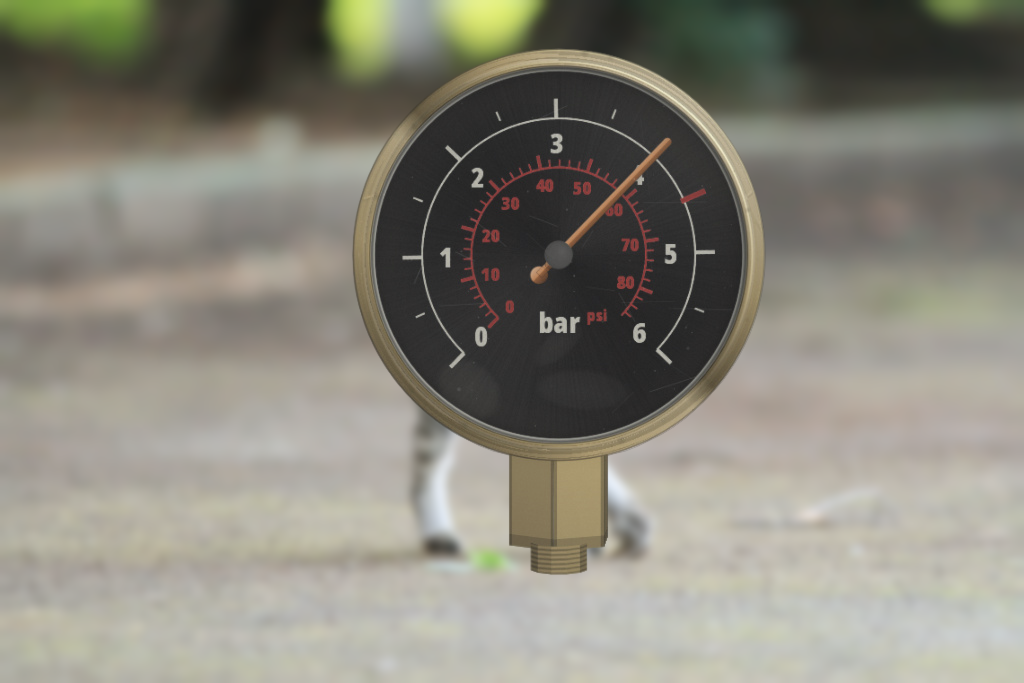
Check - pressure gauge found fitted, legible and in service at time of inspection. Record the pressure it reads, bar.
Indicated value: 4 bar
